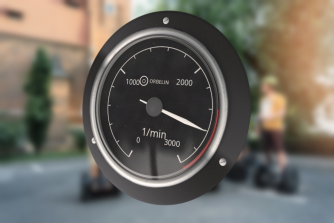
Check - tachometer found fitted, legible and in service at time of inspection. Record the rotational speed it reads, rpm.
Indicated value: 2600 rpm
